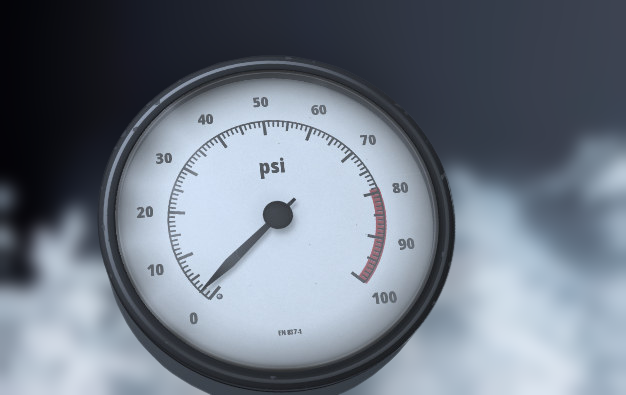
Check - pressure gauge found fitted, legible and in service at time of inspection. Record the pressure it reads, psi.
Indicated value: 2 psi
